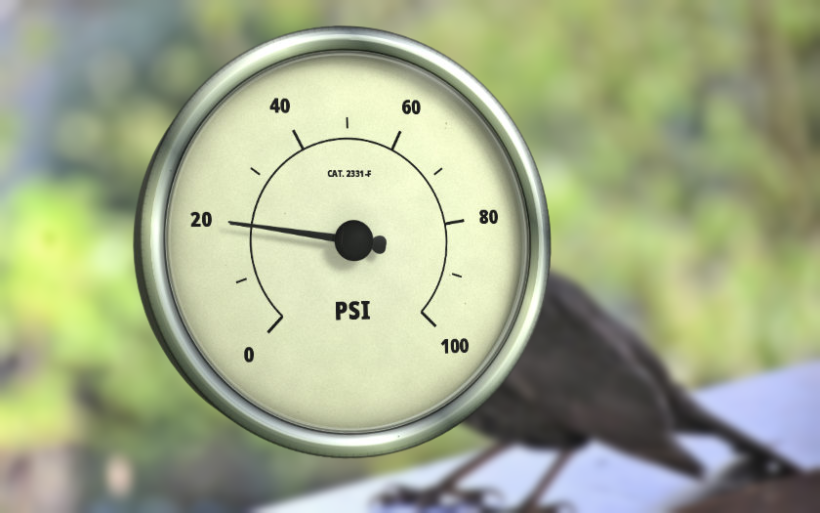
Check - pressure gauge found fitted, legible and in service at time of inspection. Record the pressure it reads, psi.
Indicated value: 20 psi
